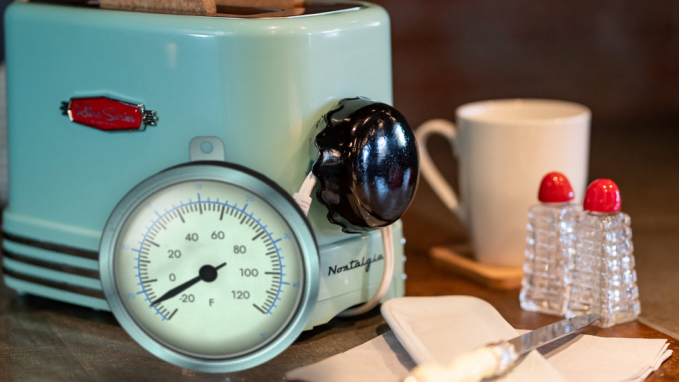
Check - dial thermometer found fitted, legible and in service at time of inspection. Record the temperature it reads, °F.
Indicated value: -10 °F
